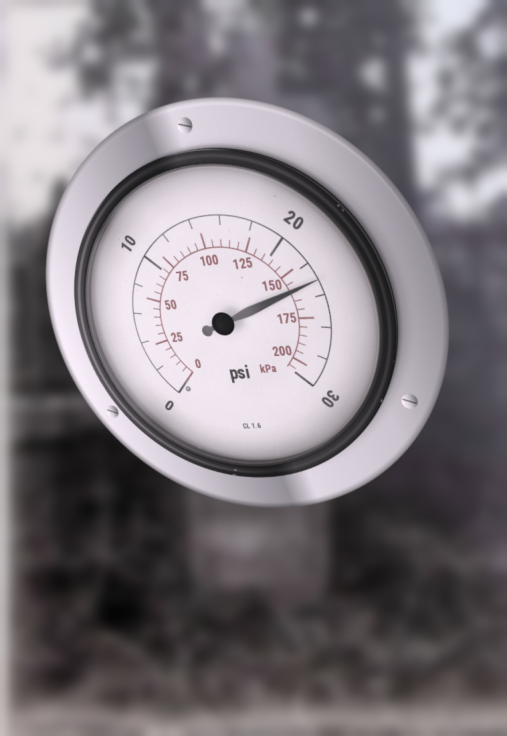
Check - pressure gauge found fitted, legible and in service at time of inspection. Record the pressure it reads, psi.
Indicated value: 23 psi
